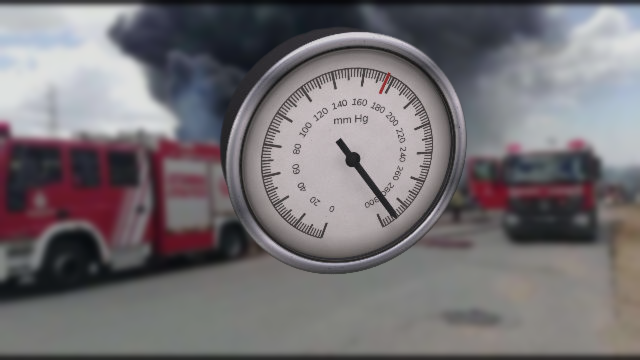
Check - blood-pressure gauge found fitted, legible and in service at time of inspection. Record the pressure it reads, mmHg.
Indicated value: 290 mmHg
